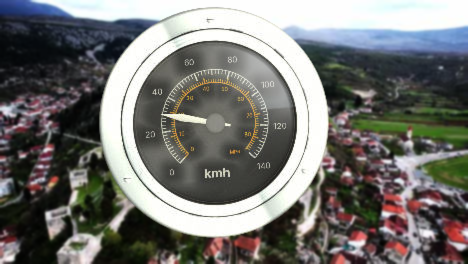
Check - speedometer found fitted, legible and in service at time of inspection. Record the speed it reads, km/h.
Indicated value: 30 km/h
